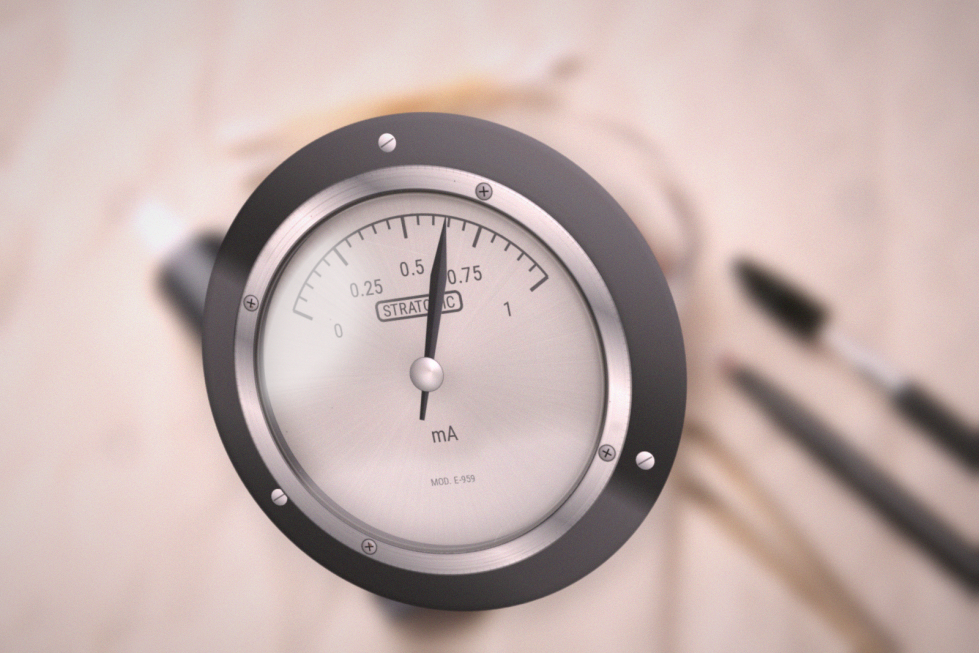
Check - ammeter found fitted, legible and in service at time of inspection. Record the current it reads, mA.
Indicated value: 0.65 mA
